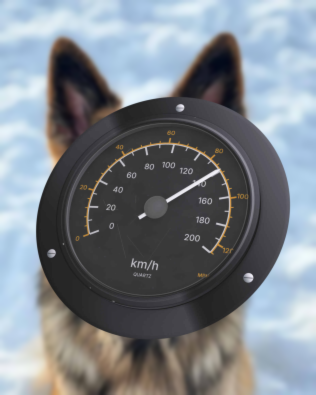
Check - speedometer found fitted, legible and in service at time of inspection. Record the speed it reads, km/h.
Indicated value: 140 km/h
